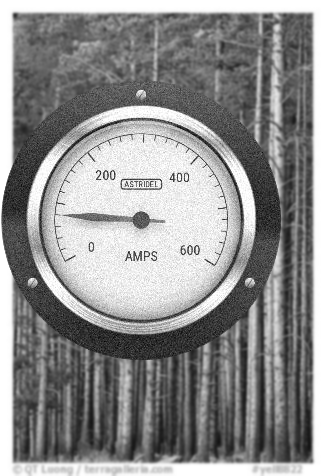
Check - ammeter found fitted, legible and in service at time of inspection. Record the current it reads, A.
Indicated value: 80 A
